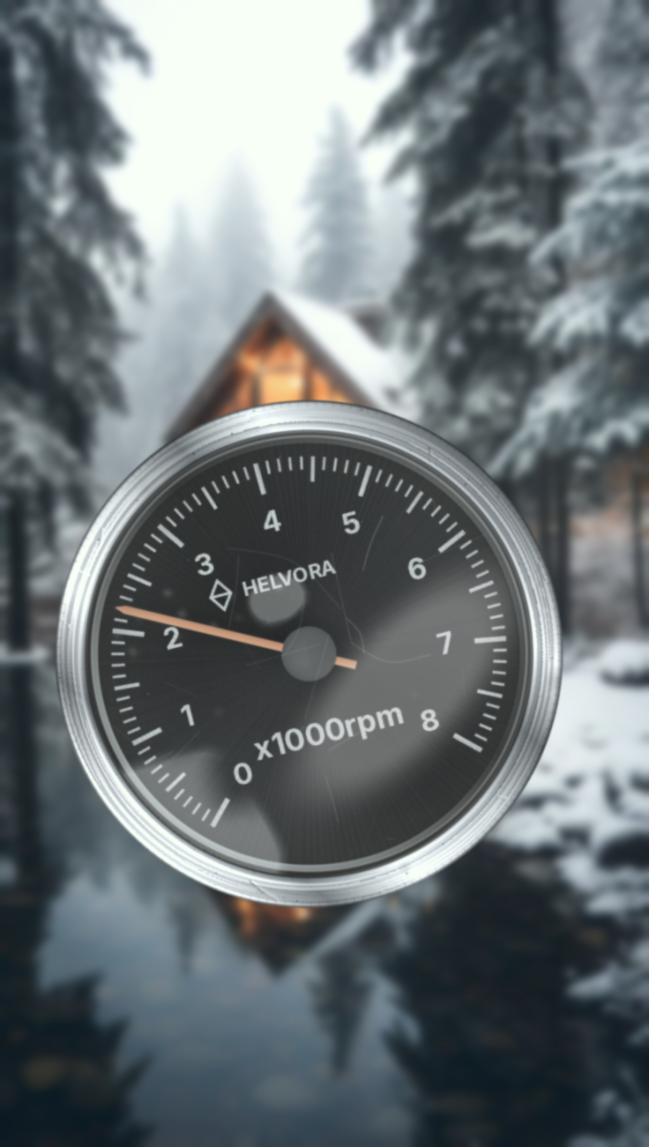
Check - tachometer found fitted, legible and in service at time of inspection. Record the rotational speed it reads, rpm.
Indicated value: 2200 rpm
